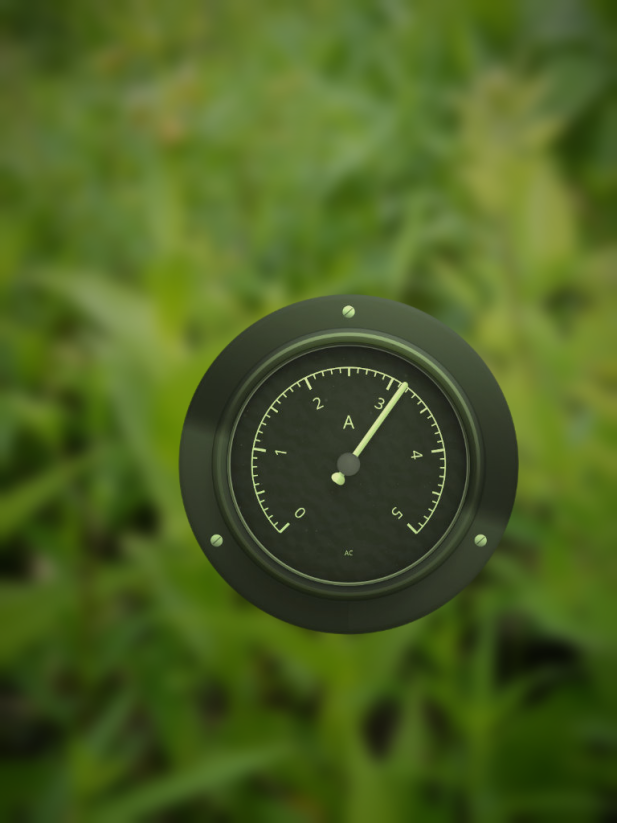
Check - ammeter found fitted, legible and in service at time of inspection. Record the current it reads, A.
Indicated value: 3.15 A
